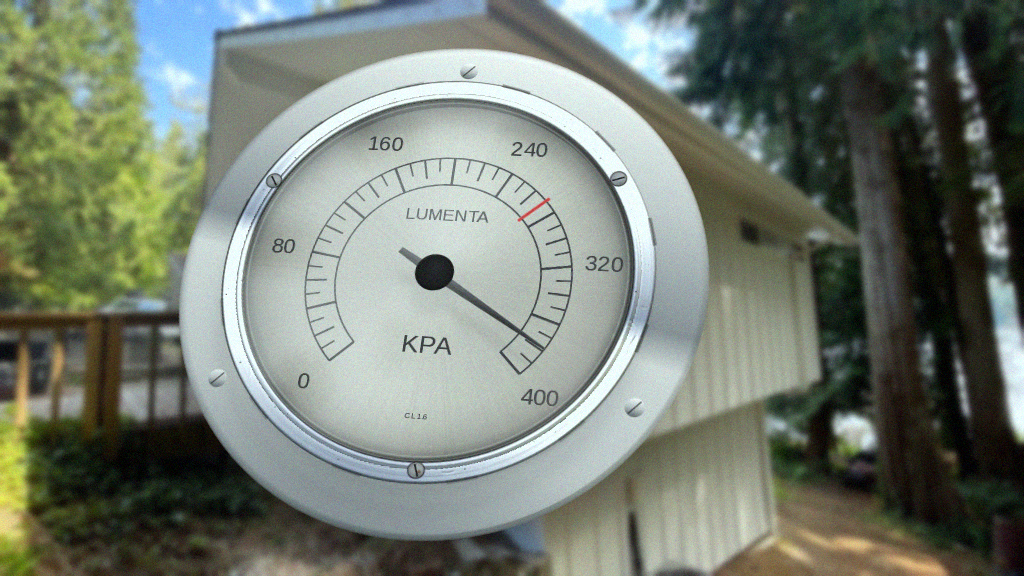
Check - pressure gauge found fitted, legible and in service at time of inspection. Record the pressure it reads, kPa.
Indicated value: 380 kPa
